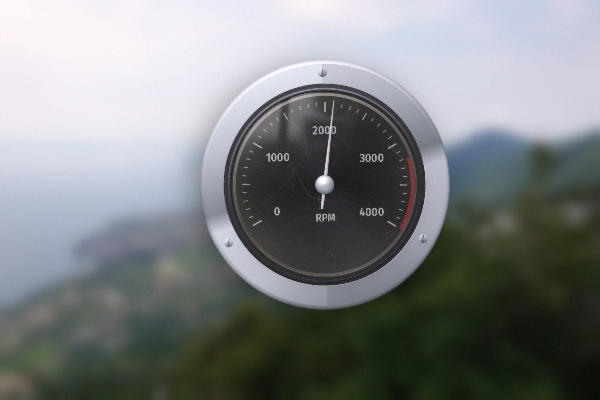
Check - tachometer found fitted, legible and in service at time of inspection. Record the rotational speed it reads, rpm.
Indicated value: 2100 rpm
